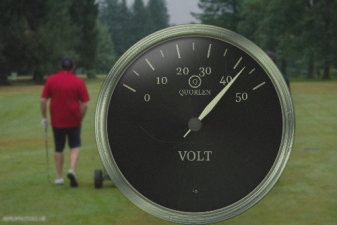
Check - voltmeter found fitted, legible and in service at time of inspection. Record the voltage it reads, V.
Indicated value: 42.5 V
